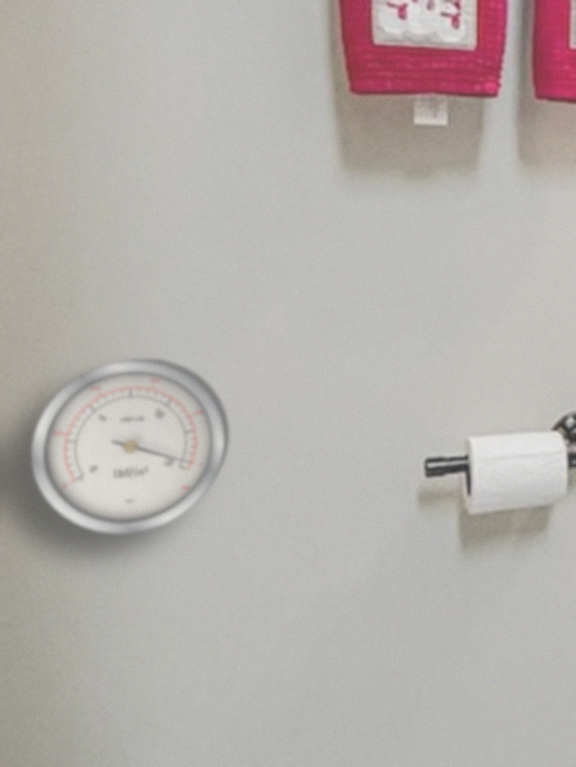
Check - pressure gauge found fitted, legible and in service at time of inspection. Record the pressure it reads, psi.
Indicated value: 14.5 psi
